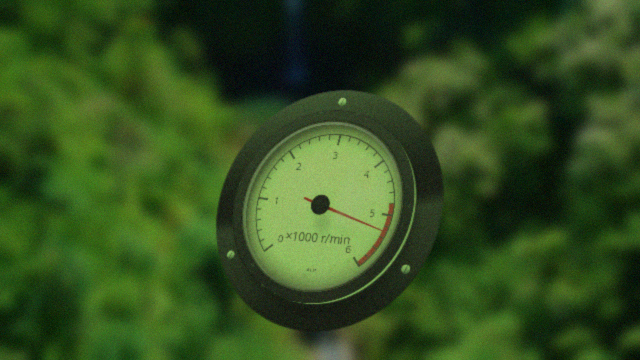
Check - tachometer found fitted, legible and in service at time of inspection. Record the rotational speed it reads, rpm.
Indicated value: 5300 rpm
